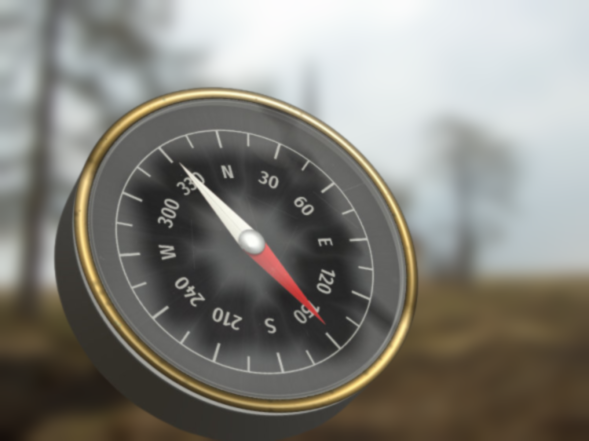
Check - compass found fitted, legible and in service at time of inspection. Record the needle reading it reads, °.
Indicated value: 150 °
